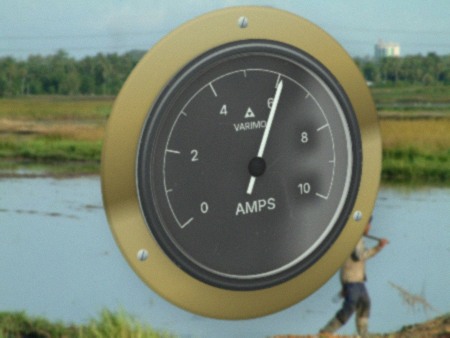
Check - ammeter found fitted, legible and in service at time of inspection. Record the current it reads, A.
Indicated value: 6 A
